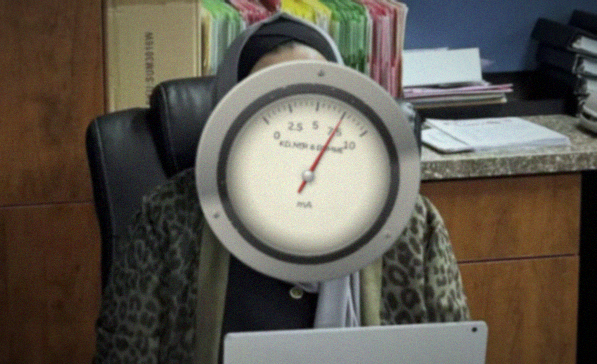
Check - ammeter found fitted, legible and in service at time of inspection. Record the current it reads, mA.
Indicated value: 7.5 mA
